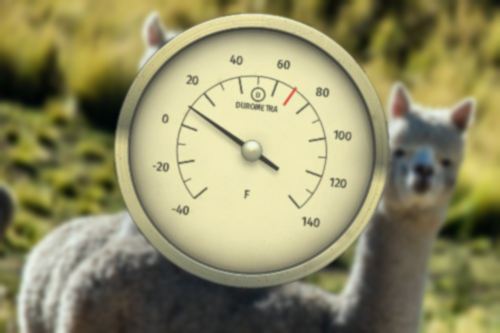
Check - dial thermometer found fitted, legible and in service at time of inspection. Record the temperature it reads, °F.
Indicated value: 10 °F
